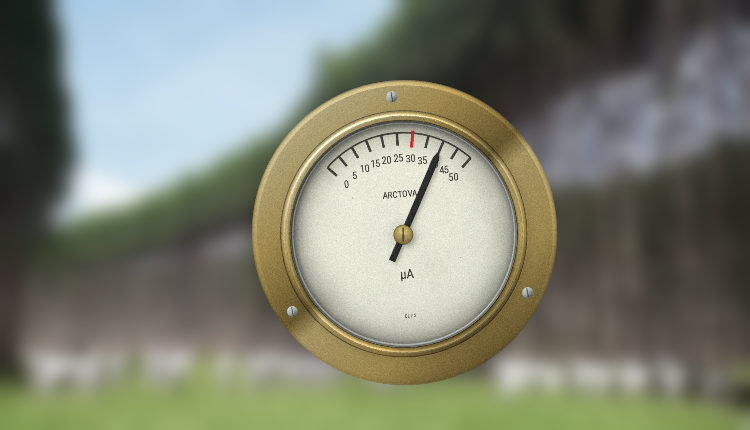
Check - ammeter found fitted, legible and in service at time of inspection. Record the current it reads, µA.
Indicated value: 40 µA
